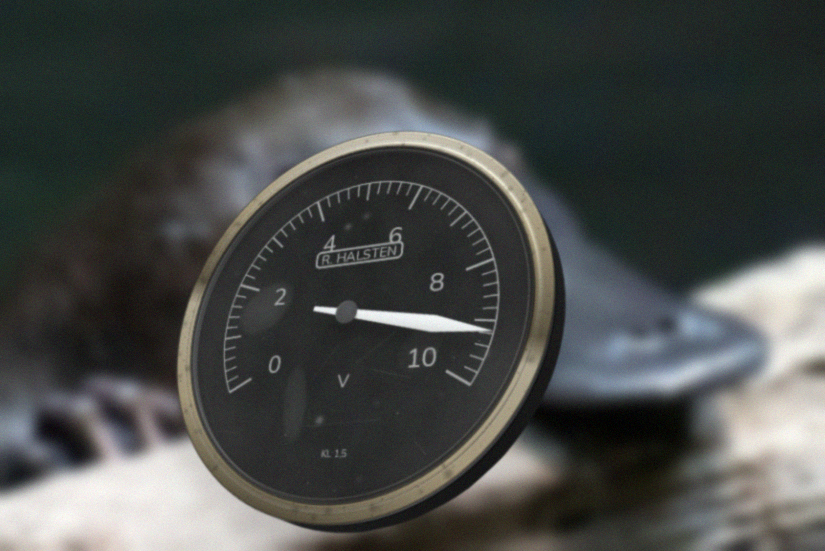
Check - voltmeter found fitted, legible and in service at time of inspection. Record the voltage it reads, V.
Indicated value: 9.2 V
